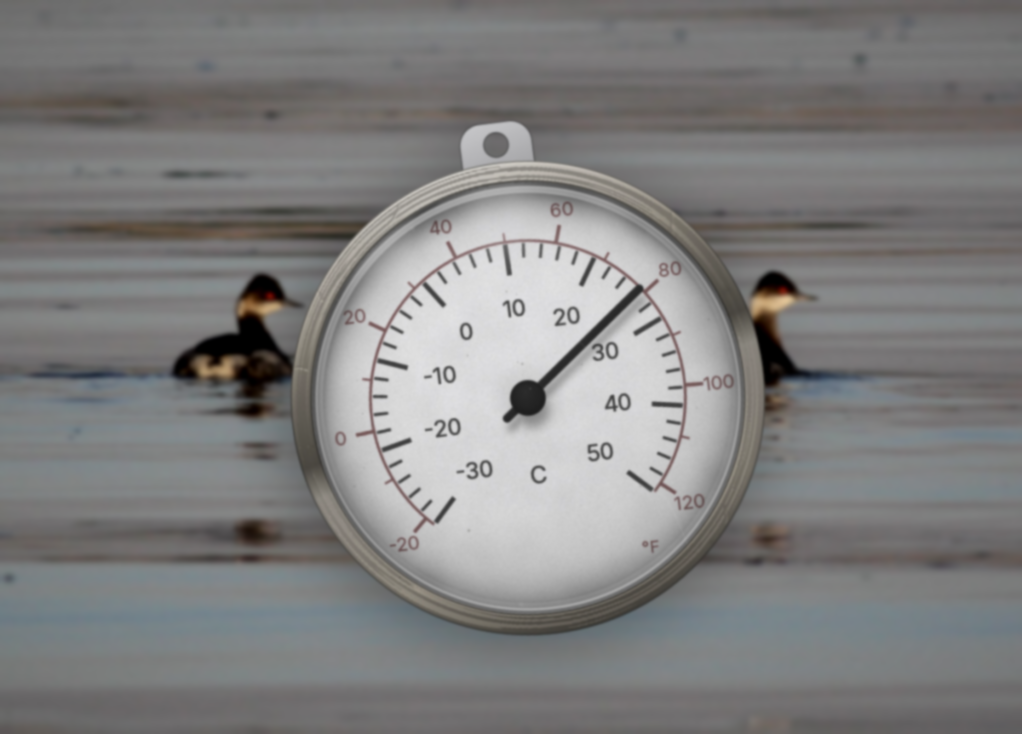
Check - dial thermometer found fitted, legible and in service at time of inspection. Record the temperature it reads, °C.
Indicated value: 26 °C
